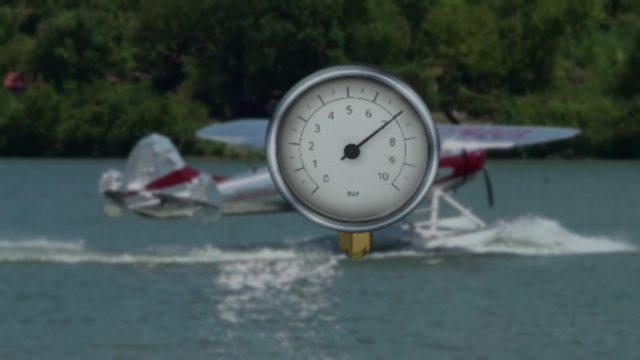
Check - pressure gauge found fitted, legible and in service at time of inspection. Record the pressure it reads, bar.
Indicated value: 7 bar
